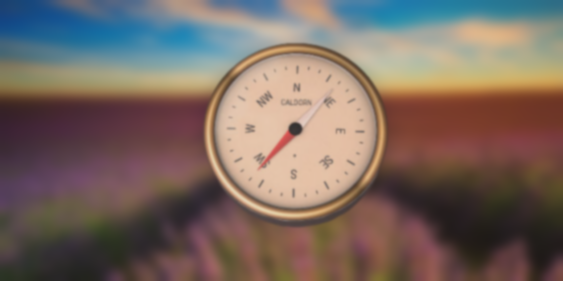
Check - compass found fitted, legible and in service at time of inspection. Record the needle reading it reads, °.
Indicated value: 220 °
